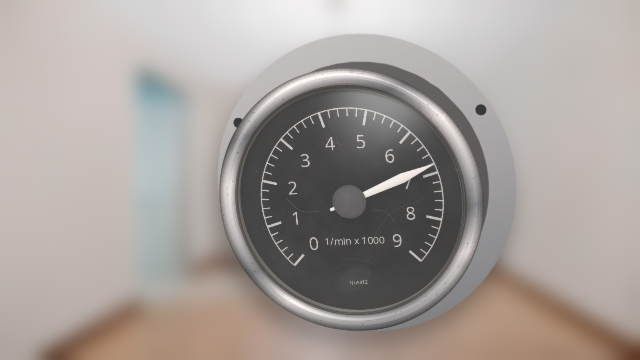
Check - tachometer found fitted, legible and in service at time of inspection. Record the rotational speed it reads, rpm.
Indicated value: 6800 rpm
